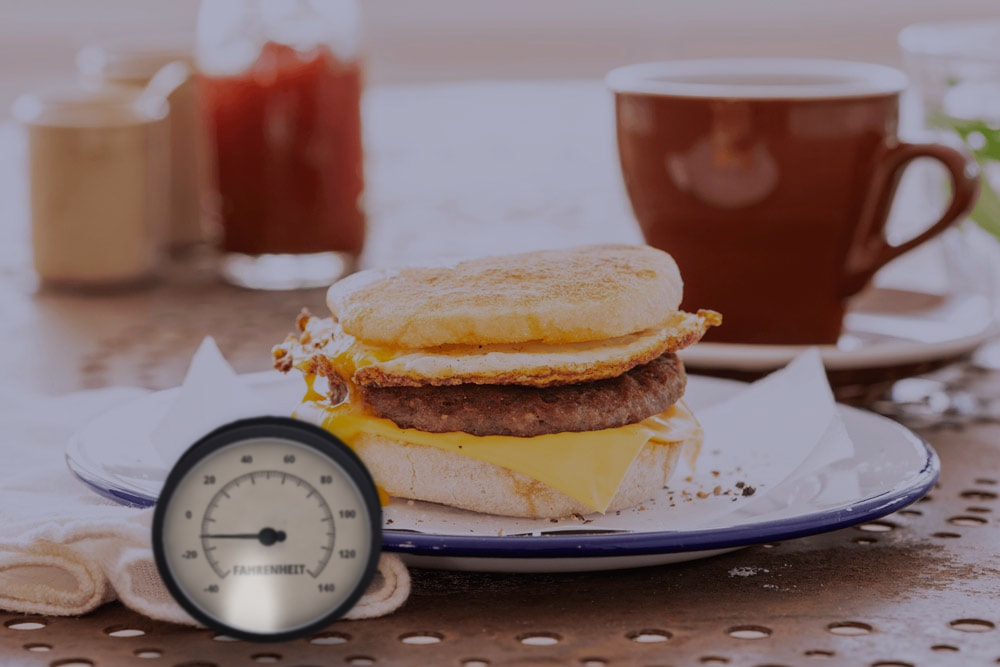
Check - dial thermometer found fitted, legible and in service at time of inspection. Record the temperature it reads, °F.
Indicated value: -10 °F
